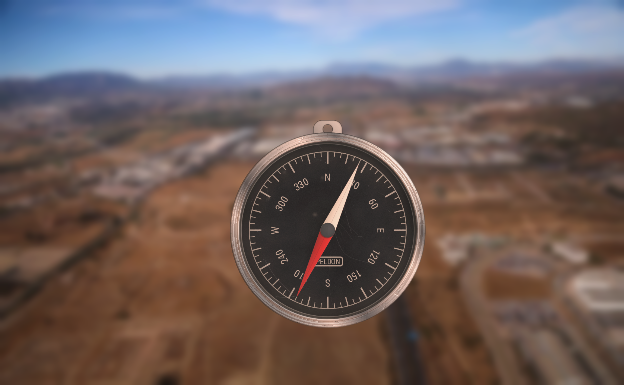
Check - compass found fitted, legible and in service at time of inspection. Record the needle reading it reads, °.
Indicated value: 205 °
